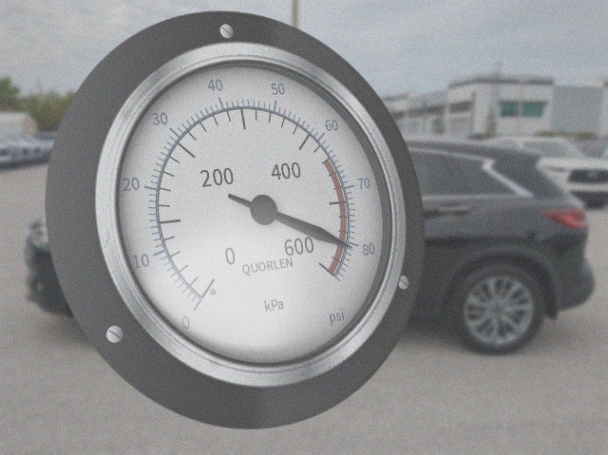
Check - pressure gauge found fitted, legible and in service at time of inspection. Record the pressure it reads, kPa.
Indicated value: 560 kPa
